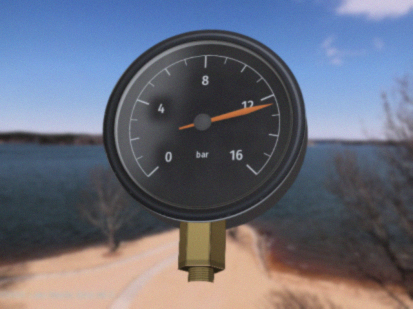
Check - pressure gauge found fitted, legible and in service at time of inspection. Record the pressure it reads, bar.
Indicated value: 12.5 bar
